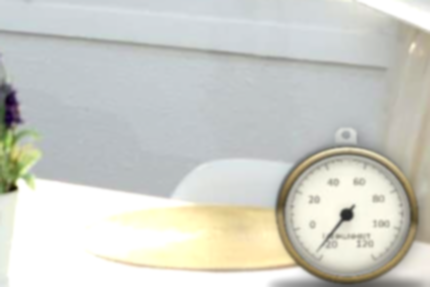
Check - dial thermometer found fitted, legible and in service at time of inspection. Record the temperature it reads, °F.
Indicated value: -16 °F
